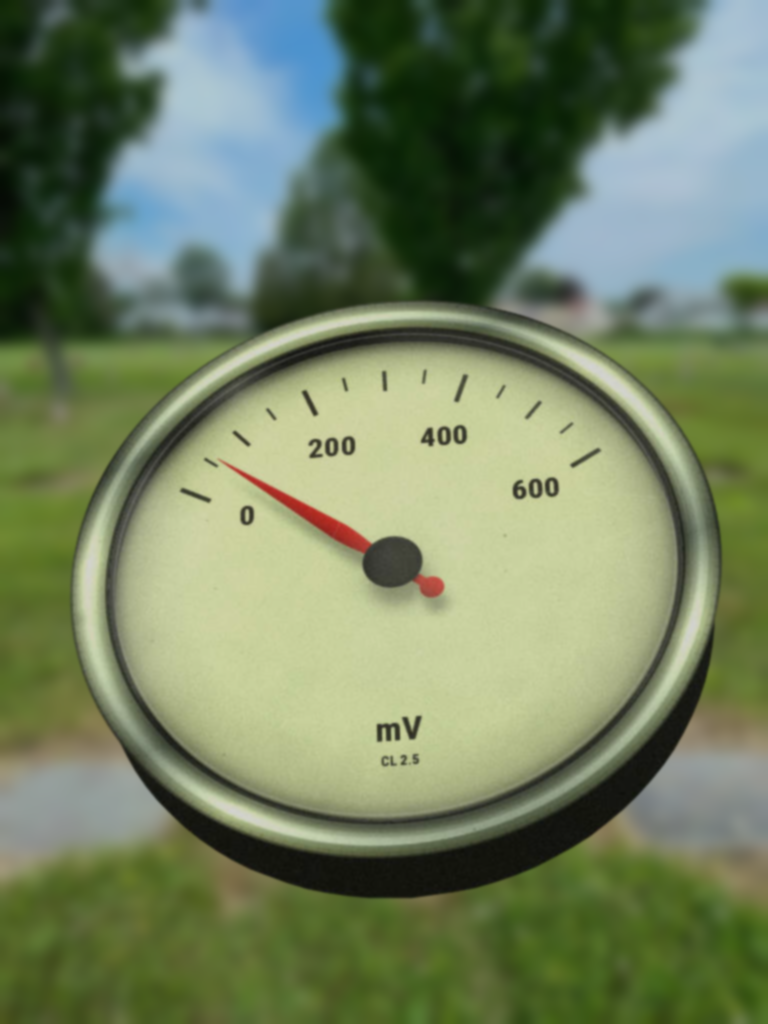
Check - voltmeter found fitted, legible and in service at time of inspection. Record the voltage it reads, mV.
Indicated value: 50 mV
